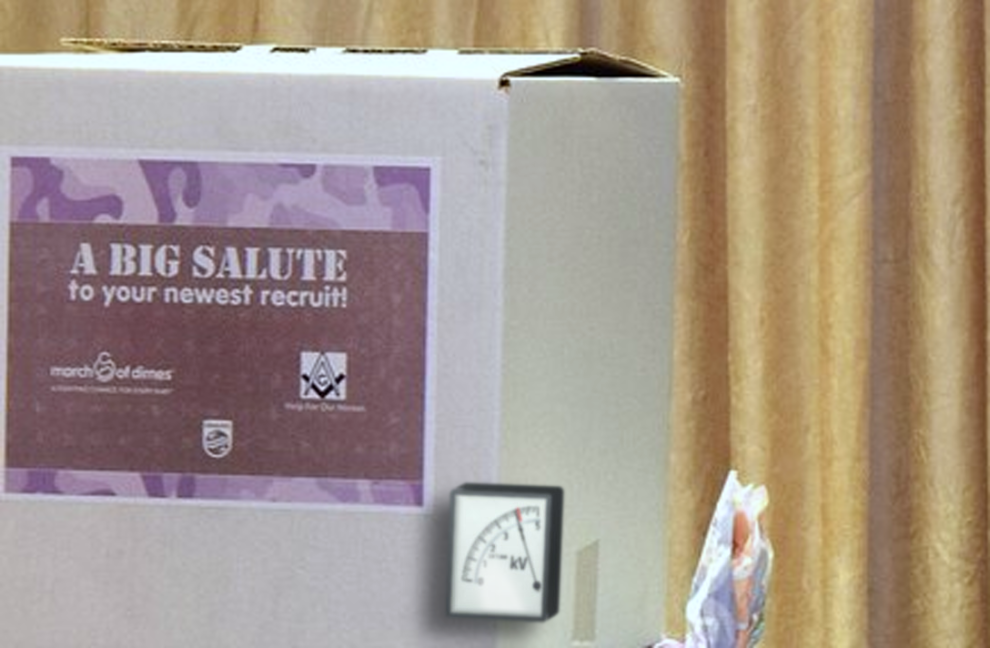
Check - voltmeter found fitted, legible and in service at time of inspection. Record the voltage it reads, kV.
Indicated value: 4 kV
